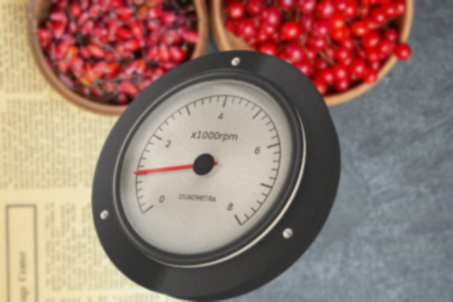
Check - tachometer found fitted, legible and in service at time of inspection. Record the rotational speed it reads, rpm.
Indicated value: 1000 rpm
